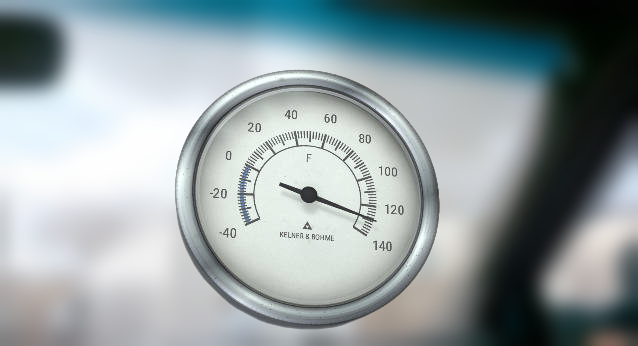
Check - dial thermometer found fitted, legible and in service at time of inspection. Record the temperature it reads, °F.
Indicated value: 130 °F
